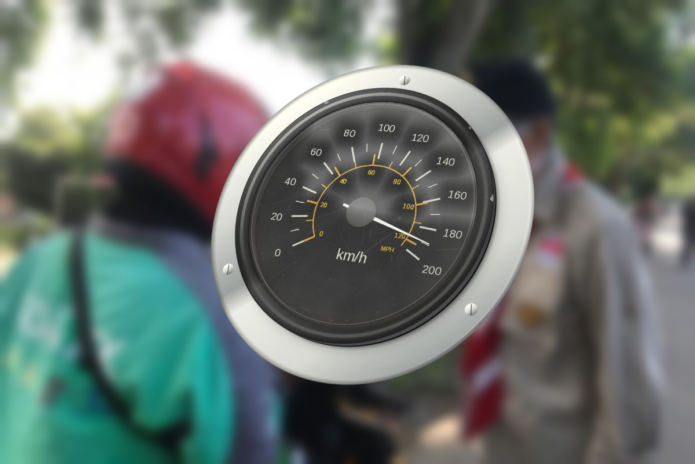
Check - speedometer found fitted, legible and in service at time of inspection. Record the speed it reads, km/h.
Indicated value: 190 km/h
